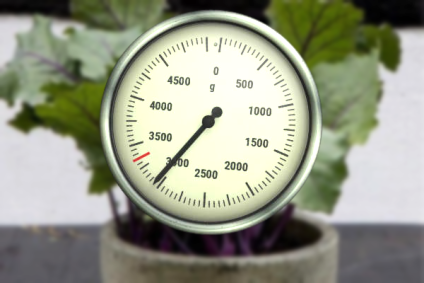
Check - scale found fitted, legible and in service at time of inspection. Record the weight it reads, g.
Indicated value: 3050 g
